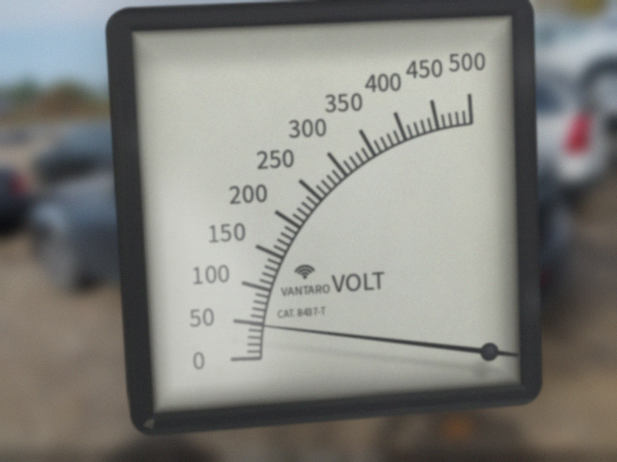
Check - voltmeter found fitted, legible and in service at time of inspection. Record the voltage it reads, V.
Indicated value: 50 V
